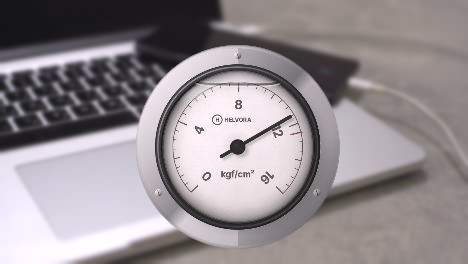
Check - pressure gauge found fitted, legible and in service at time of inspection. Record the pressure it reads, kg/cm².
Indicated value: 11.5 kg/cm²
